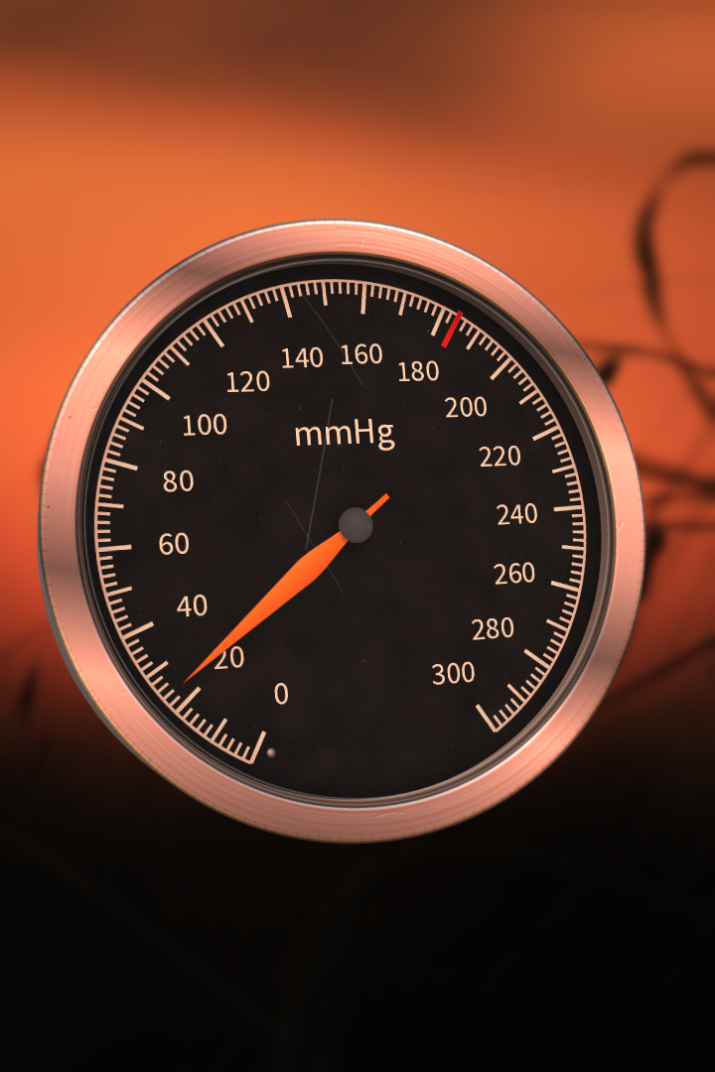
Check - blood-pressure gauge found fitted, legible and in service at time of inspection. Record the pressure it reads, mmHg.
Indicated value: 24 mmHg
